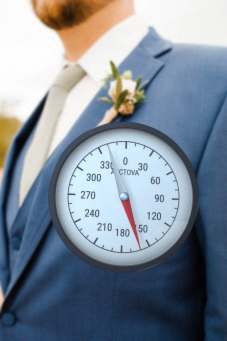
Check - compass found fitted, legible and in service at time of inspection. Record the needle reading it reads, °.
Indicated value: 160 °
